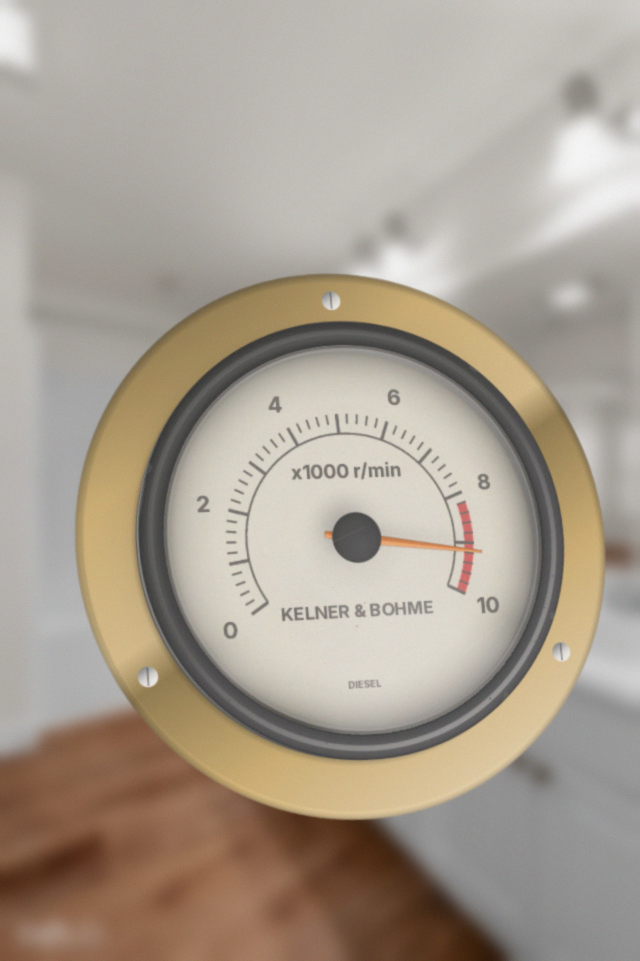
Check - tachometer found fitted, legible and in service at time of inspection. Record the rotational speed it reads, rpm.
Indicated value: 9200 rpm
